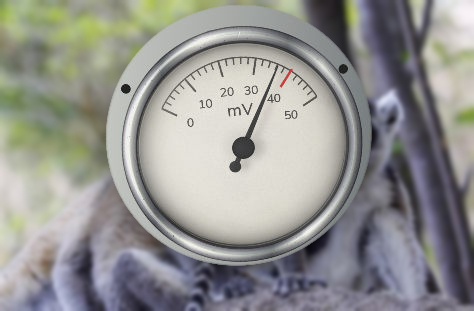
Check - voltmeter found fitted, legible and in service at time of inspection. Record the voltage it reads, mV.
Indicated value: 36 mV
